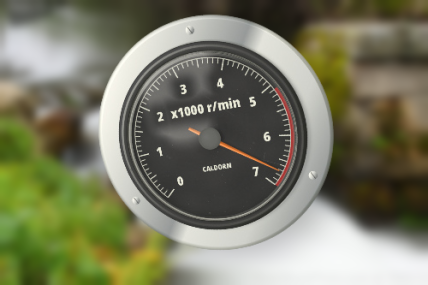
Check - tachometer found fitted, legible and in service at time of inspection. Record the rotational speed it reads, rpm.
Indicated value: 6700 rpm
